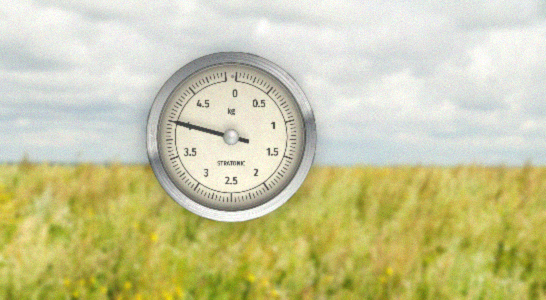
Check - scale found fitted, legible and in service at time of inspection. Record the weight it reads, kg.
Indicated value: 4 kg
